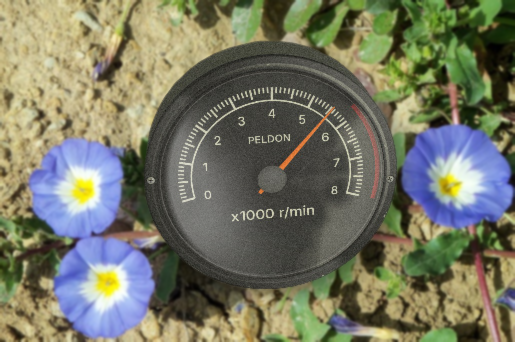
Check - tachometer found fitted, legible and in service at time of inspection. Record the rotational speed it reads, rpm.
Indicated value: 5500 rpm
